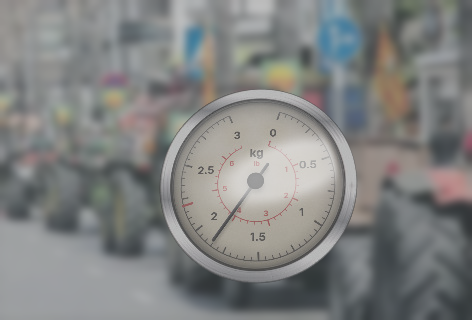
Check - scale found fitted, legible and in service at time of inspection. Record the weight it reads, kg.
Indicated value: 1.85 kg
